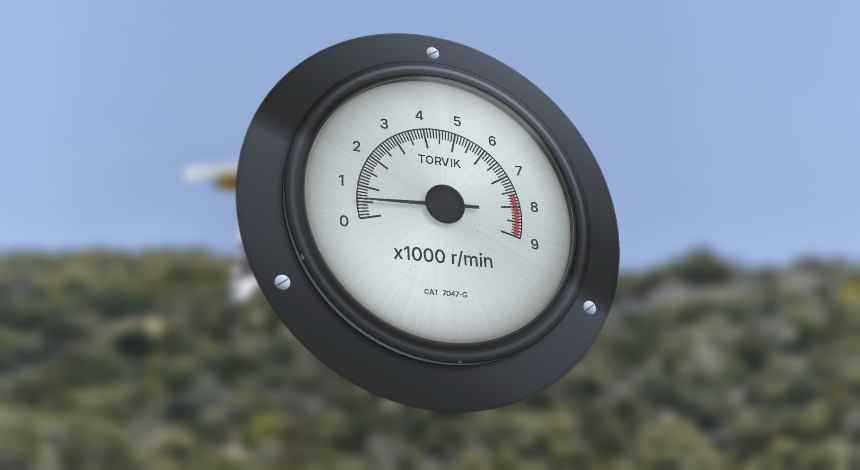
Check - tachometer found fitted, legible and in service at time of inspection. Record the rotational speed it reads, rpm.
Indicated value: 500 rpm
